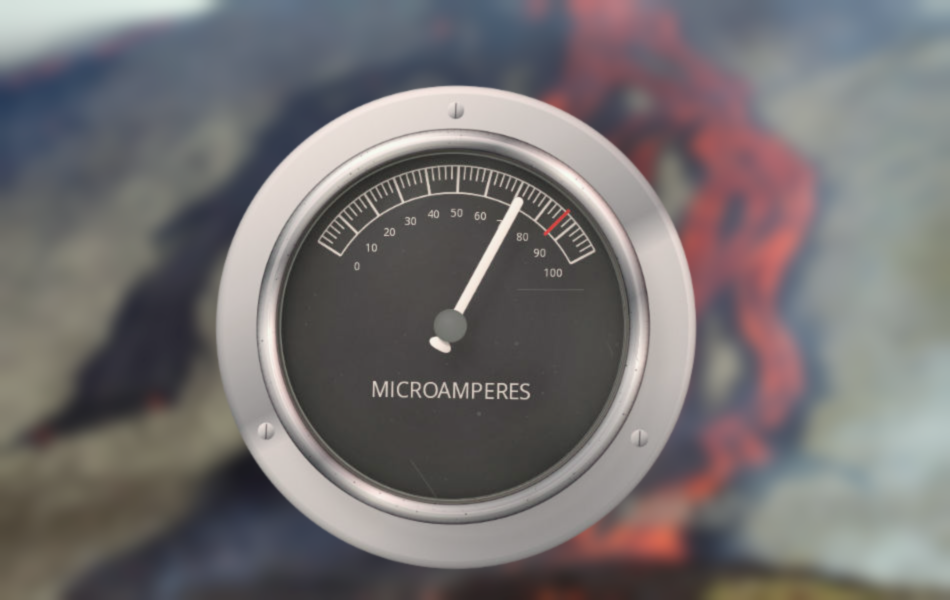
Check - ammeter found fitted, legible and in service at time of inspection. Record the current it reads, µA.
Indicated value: 72 µA
